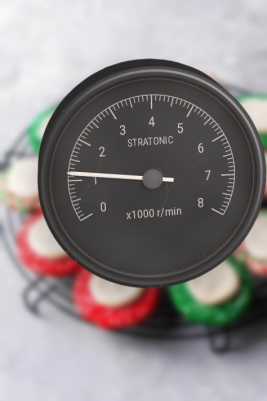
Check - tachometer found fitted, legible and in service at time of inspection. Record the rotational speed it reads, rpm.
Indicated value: 1200 rpm
